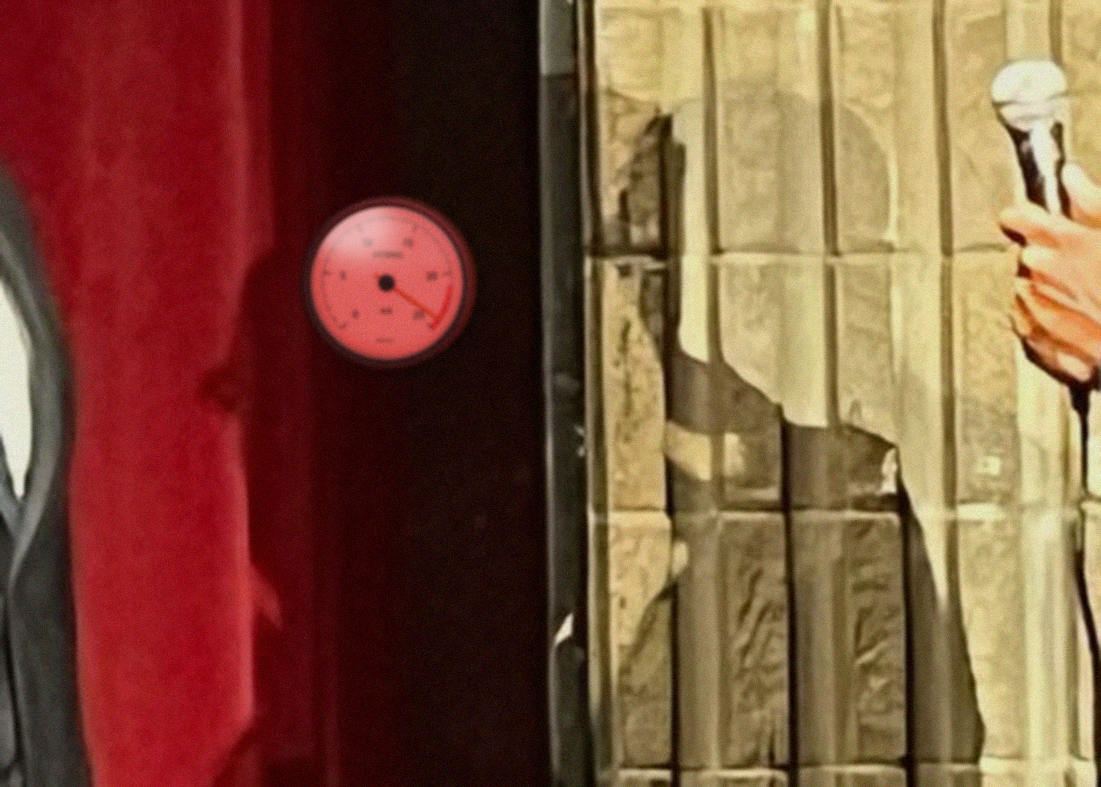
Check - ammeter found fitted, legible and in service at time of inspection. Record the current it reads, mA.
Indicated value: 24 mA
